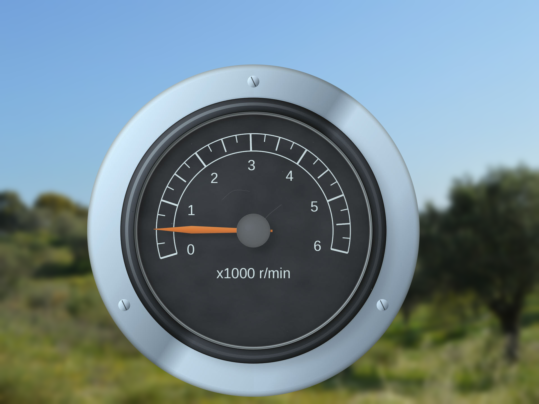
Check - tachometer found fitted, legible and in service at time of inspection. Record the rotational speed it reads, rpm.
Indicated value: 500 rpm
